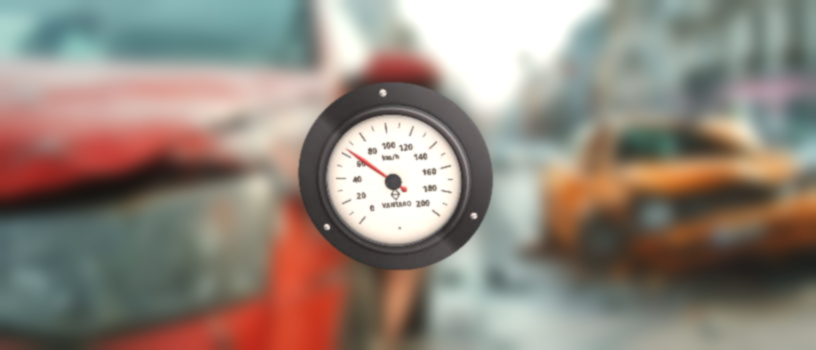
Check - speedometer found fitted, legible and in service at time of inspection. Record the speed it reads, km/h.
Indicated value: 65 km/h
